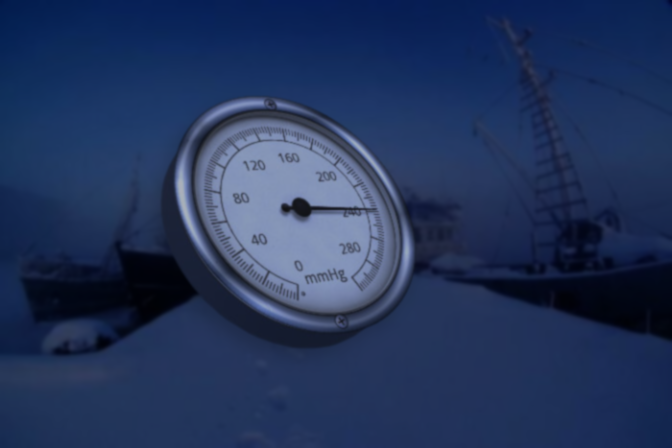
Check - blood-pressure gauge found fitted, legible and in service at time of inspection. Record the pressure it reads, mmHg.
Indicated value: 240 mmHg
